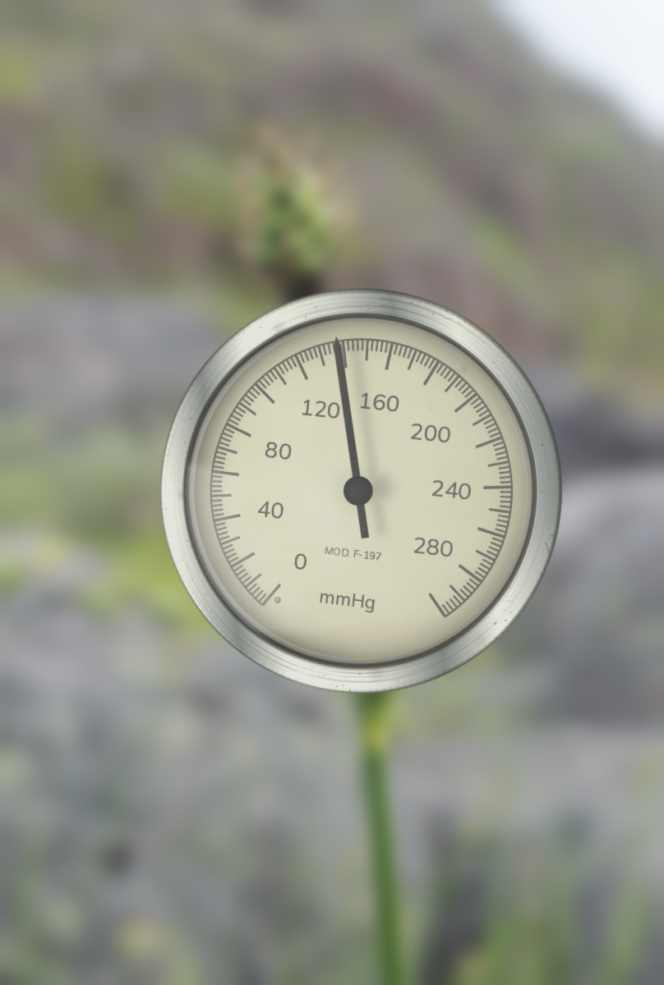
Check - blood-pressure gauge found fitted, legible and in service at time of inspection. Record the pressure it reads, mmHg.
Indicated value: 138 mmHg
